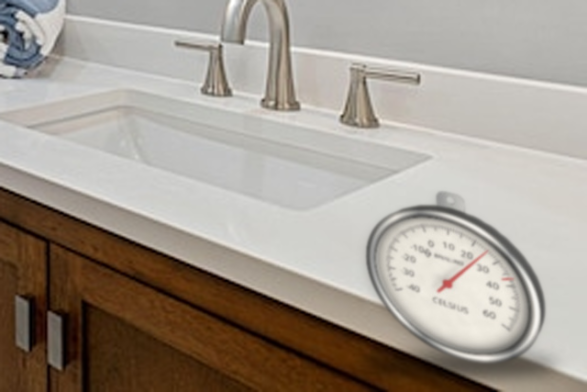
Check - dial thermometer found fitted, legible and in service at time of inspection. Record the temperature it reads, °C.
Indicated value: 25 °C
